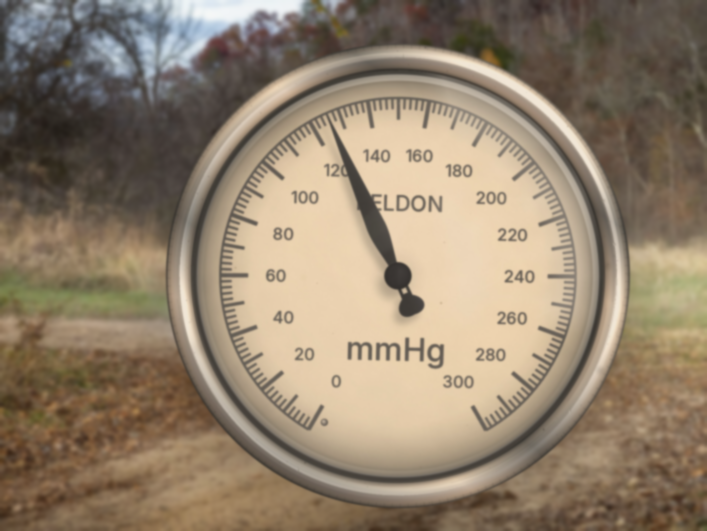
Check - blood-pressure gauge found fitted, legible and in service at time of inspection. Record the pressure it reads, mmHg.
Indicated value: 126 mmHg
